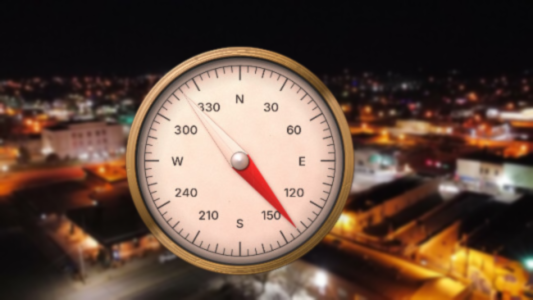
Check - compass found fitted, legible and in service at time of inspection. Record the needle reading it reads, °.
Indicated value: 140 °
